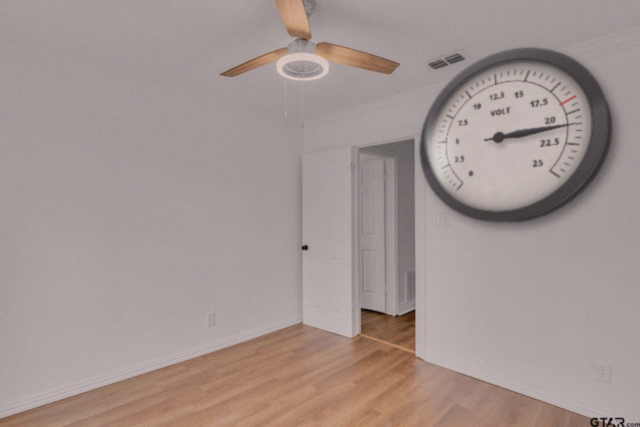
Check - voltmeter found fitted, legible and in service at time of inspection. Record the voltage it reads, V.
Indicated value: 21 V
